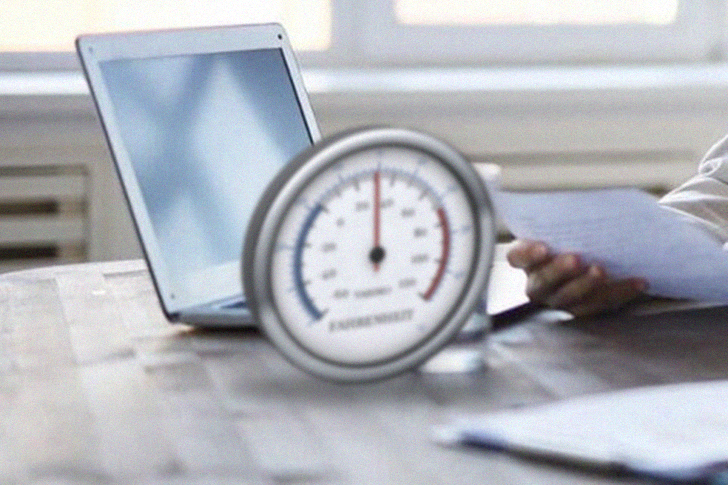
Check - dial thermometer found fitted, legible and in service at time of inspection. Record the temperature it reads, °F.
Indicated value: 30 °F
